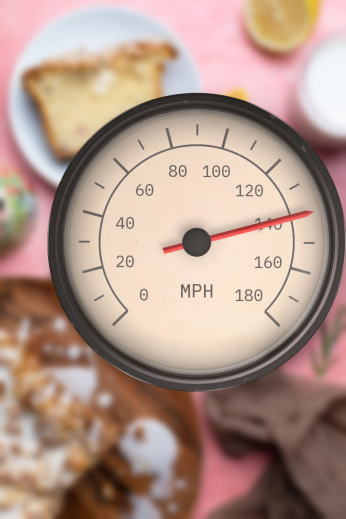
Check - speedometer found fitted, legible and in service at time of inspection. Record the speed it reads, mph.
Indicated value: 140 mph
